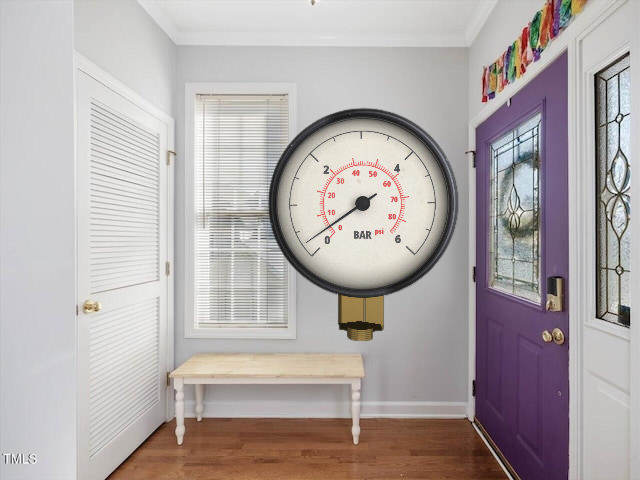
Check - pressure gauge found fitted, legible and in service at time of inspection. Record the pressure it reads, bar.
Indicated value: 0.25 bar
